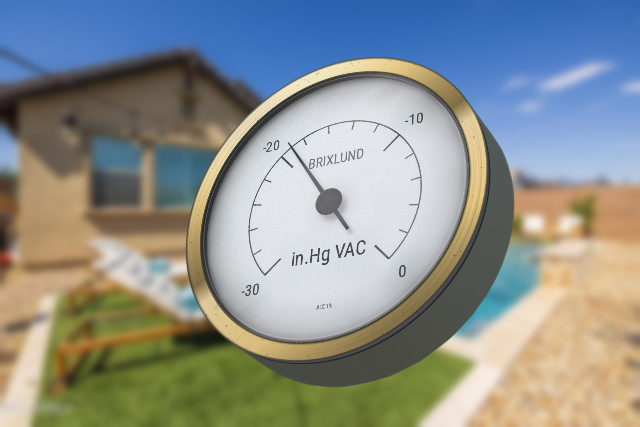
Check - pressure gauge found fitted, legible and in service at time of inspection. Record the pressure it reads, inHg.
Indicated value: -19 inHg
